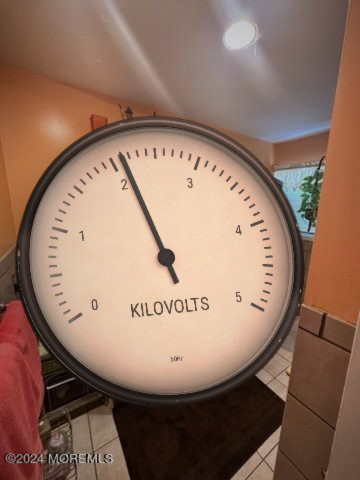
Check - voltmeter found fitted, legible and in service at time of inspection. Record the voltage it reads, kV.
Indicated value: 2.1 kV
